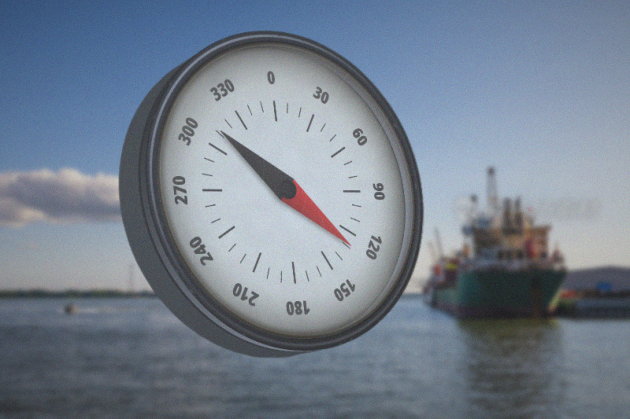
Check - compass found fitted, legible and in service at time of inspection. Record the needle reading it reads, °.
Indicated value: 130 °
